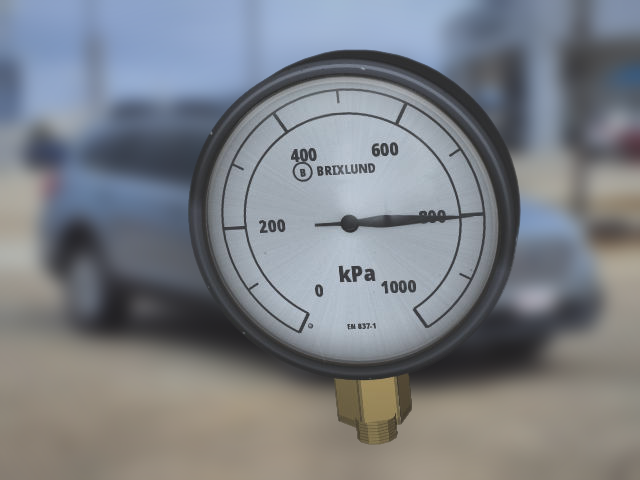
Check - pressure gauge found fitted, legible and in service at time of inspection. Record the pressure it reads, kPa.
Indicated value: 800 kPa
